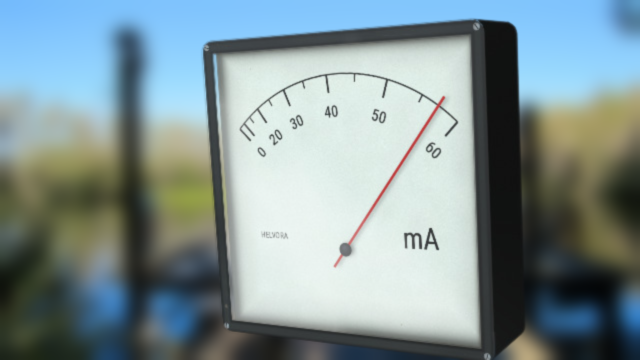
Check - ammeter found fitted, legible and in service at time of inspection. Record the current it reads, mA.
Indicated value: 57.5 mA
